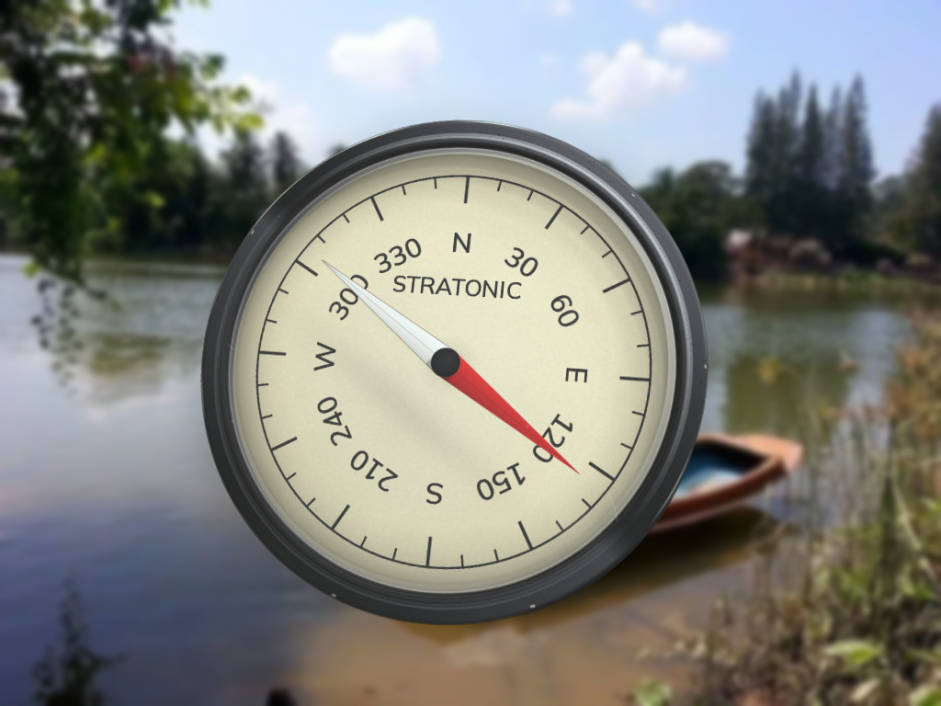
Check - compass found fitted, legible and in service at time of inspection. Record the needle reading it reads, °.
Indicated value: 125 °
